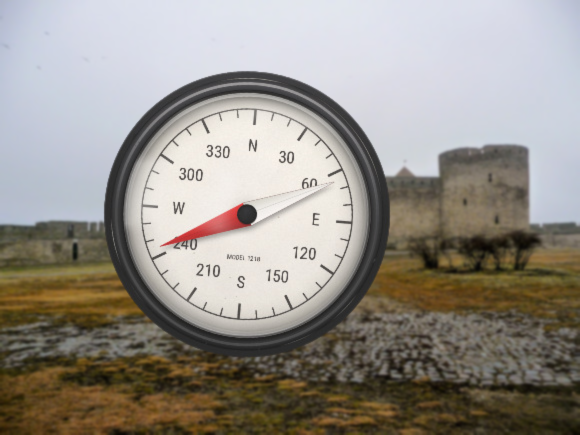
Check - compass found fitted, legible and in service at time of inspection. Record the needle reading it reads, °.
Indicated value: 245 °
